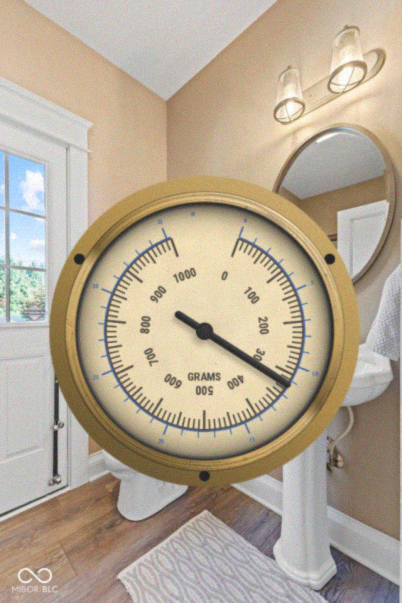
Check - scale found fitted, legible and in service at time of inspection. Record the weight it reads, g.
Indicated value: 320 g
